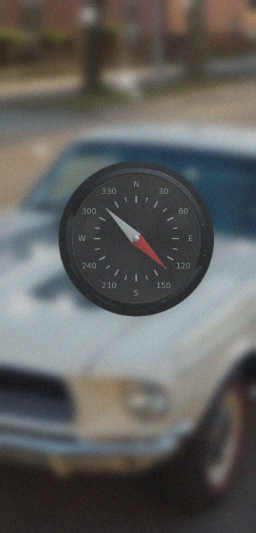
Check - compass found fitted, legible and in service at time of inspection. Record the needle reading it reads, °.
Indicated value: 135 °
